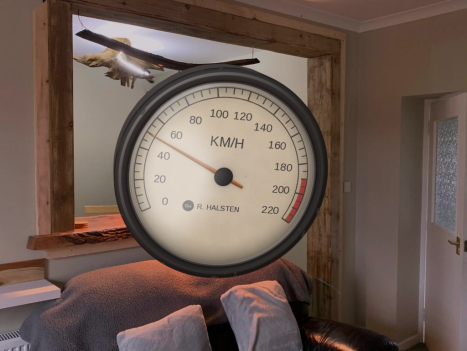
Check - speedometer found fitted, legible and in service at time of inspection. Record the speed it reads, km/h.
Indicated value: 50 km/h
